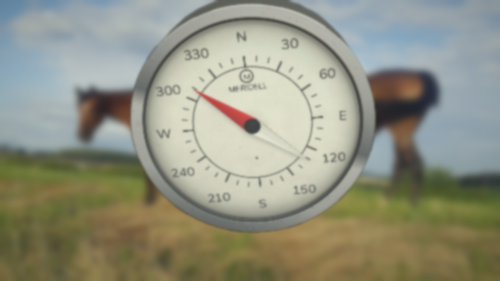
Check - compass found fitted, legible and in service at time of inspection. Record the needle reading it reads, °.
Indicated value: 310 °
